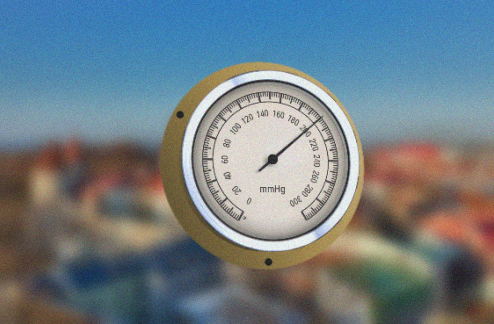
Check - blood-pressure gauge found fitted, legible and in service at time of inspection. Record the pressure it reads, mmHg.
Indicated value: 200 mmHg
